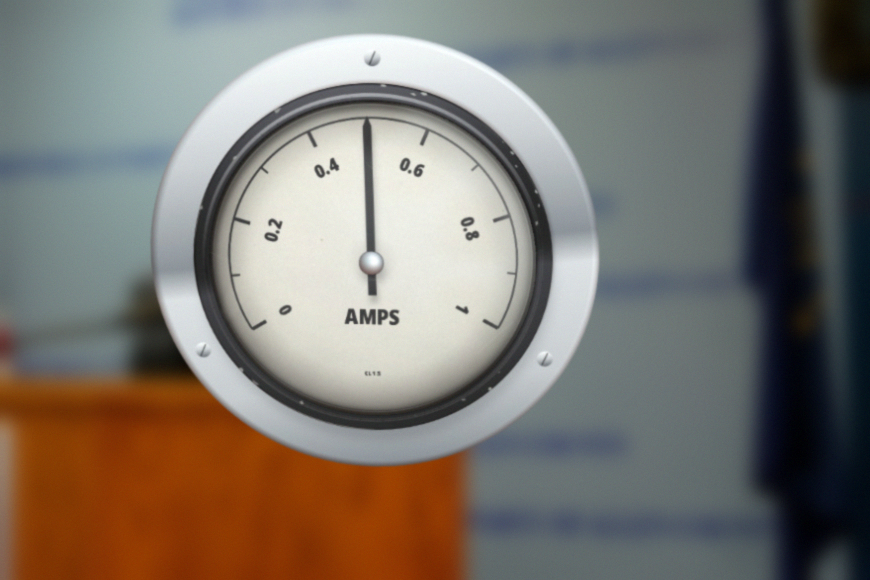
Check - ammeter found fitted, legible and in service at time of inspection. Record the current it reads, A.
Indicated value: 0.5 A
